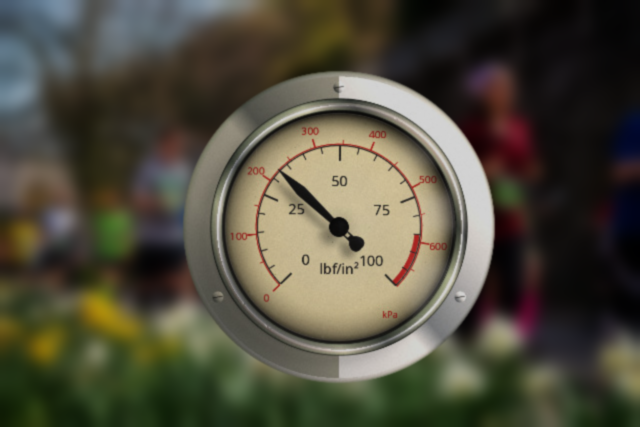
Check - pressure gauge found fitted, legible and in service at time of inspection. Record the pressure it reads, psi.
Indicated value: 32.5 psi
